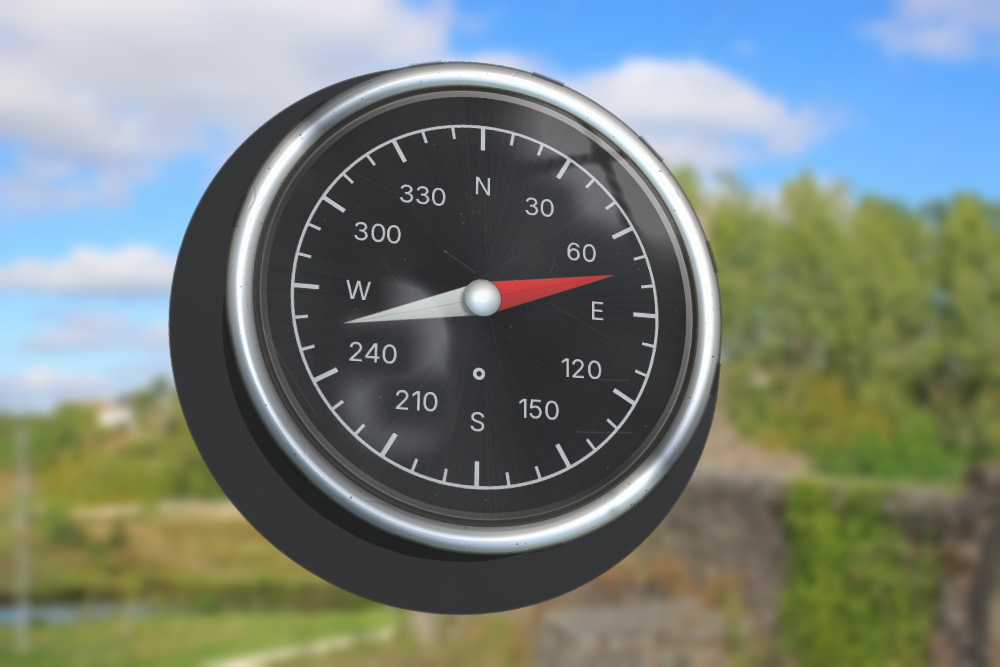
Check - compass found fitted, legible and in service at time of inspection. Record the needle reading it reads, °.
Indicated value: 75 °
